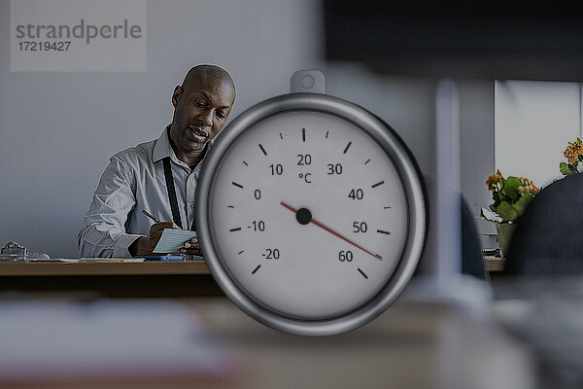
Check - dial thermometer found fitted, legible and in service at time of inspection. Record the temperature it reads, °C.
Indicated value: 55 °C
